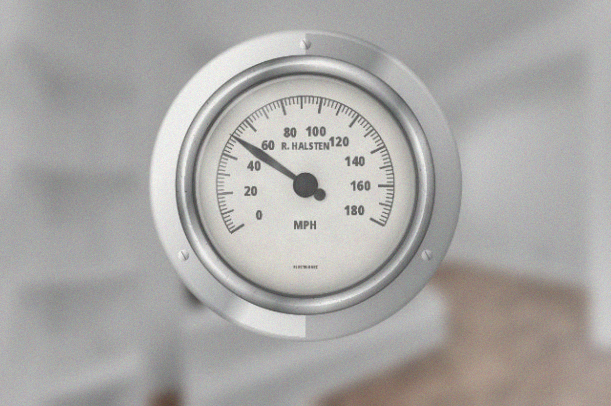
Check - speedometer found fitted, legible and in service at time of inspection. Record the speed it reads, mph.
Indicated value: 50 mph
